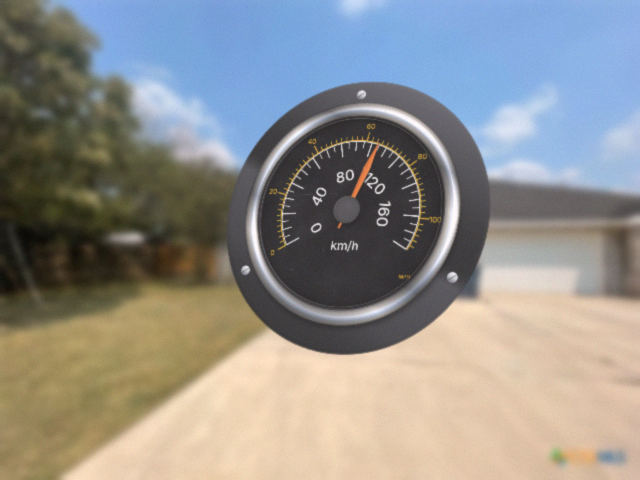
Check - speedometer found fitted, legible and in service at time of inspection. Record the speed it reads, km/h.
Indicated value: 105 km/h
